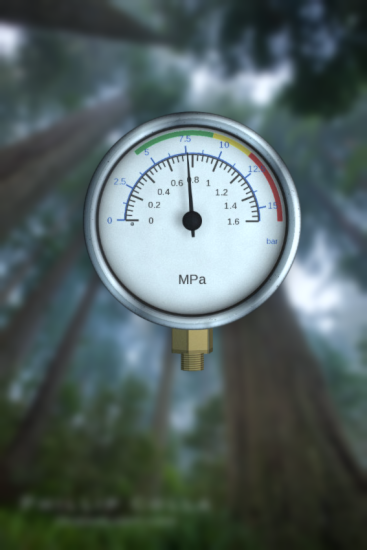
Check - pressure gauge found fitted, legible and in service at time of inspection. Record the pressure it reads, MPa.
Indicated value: 0.76 MPa
